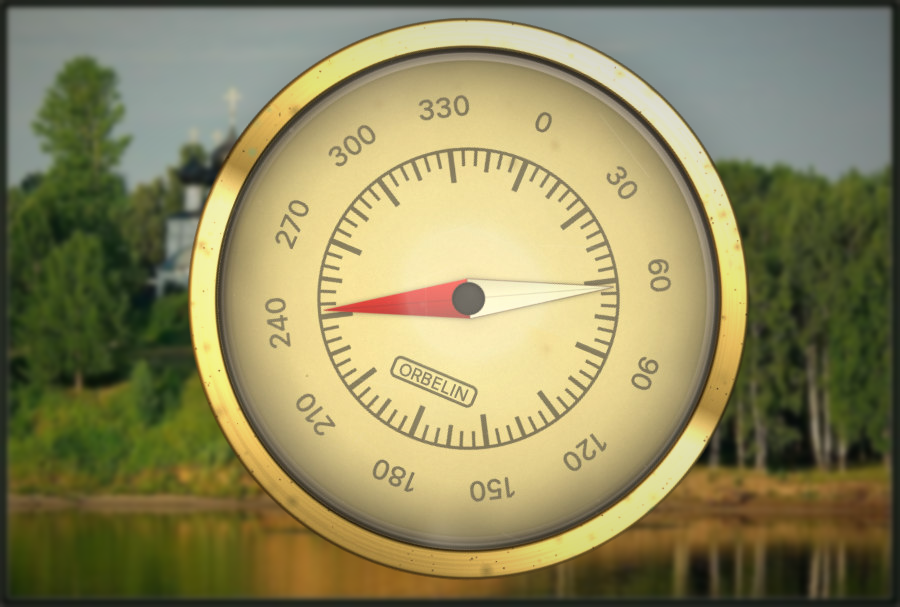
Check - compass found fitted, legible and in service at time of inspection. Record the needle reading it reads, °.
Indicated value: 242.5 °
